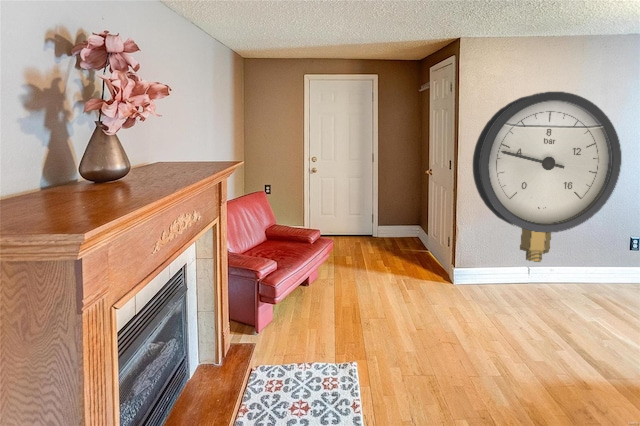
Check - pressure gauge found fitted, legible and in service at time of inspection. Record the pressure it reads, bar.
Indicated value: 3.5 bar
